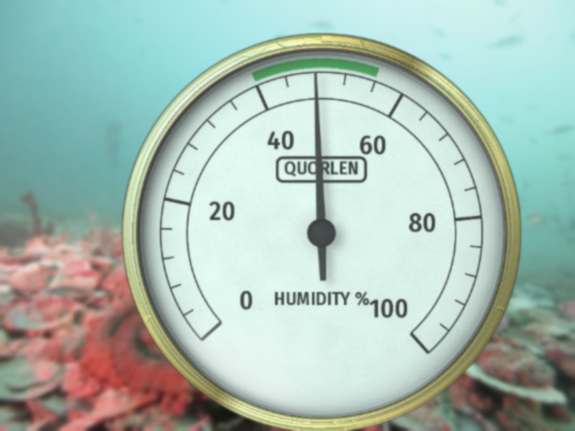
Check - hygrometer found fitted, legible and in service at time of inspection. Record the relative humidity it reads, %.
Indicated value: 48 %
